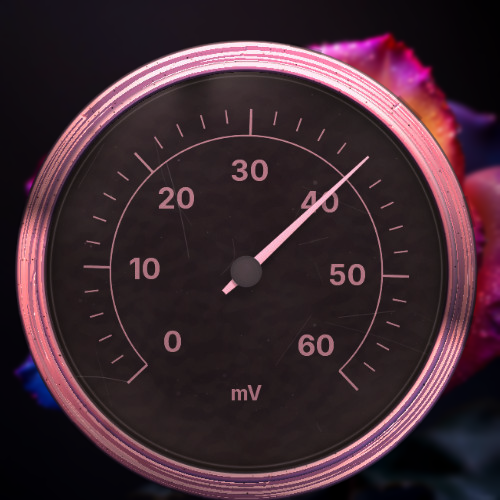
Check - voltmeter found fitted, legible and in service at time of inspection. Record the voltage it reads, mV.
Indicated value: 40 mV
